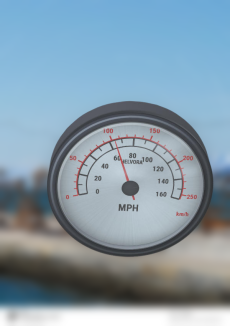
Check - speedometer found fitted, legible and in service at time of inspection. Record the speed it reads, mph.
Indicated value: 65 mph
